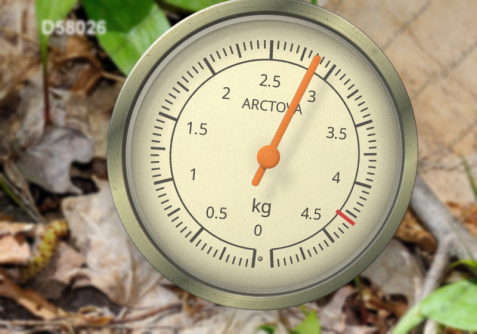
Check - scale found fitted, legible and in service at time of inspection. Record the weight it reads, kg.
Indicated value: 2.85 kg
